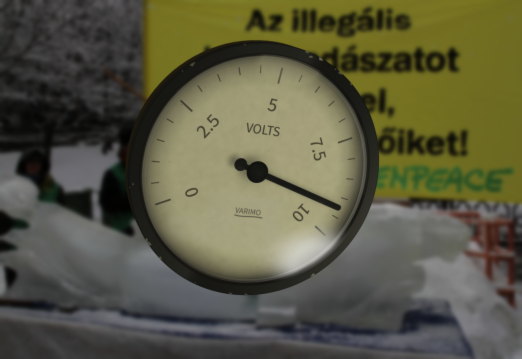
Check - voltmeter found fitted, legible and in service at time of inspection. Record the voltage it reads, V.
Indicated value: 9.25 V
